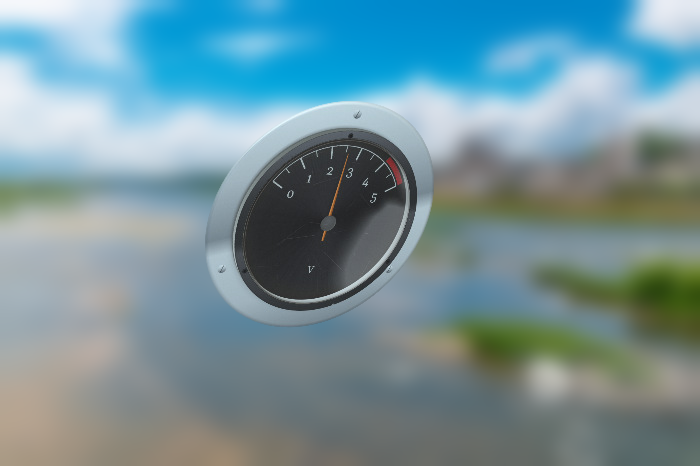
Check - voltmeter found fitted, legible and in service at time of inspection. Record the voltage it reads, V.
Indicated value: 2.5 V
